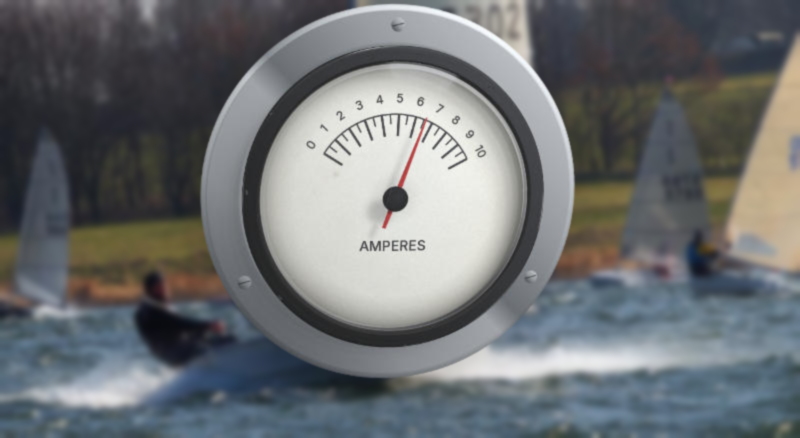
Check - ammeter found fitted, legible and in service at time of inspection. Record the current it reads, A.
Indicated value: 6.5 A
